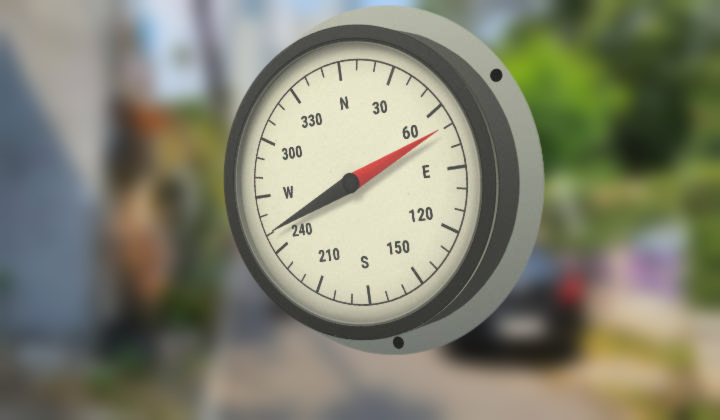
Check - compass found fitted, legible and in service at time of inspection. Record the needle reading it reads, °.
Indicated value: 70 °
